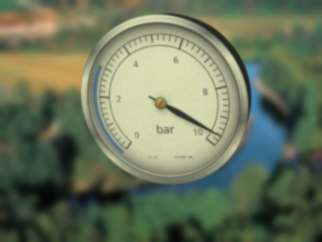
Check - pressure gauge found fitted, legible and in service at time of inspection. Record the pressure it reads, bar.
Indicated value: 9.6 bar
